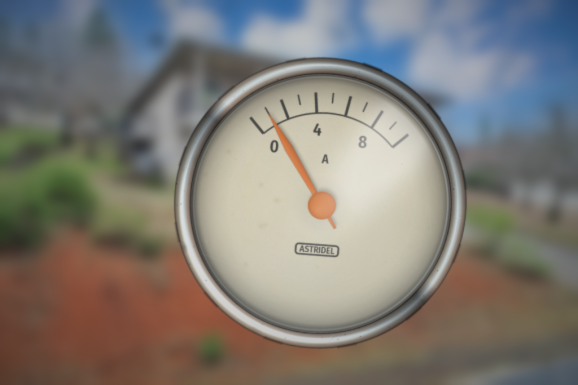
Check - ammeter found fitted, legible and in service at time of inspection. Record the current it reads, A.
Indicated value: 1 A
